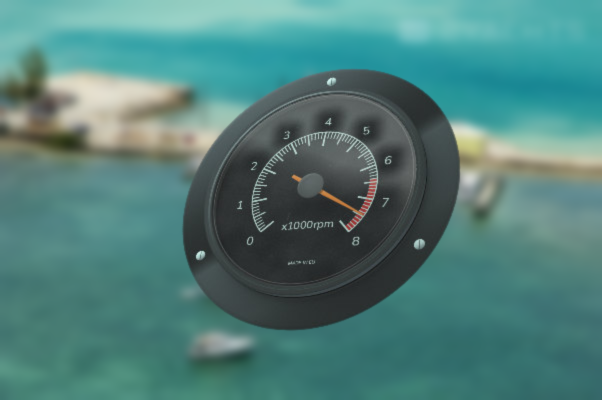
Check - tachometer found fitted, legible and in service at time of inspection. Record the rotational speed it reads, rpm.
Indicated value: 7500 rpm
